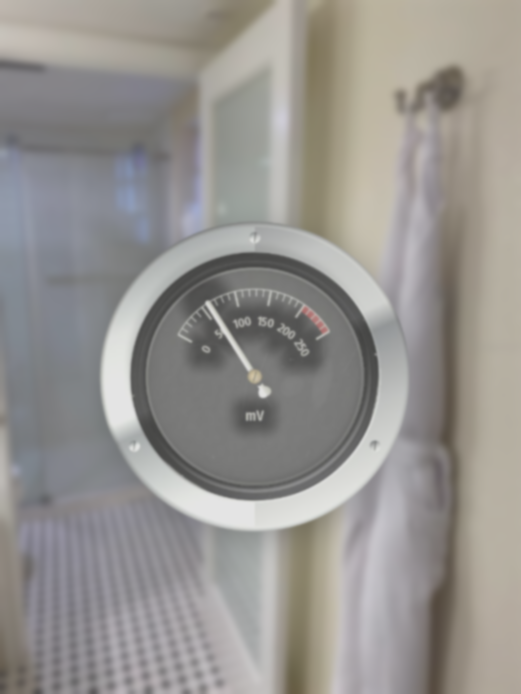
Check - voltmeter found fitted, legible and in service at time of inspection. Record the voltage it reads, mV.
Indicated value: 60 mV
